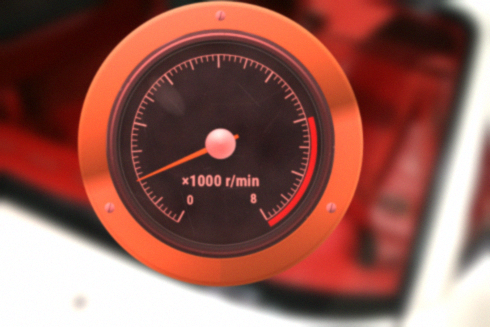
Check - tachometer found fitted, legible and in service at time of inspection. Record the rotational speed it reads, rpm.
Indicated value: 1000 rpm
